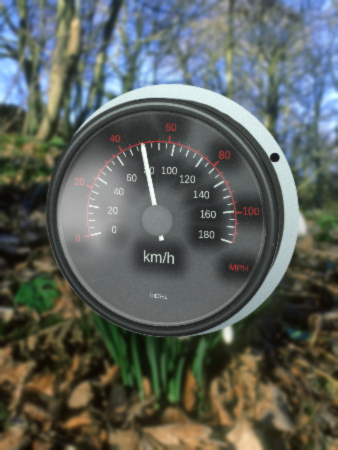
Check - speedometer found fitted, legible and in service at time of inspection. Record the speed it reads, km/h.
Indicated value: 80 km/h
